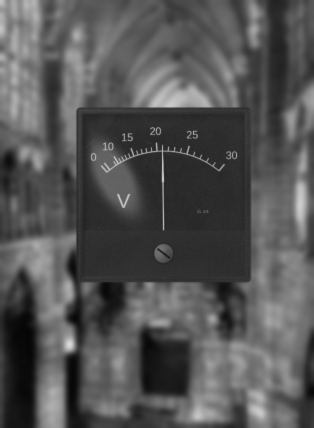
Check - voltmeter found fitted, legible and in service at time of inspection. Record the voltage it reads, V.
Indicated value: 21 V
